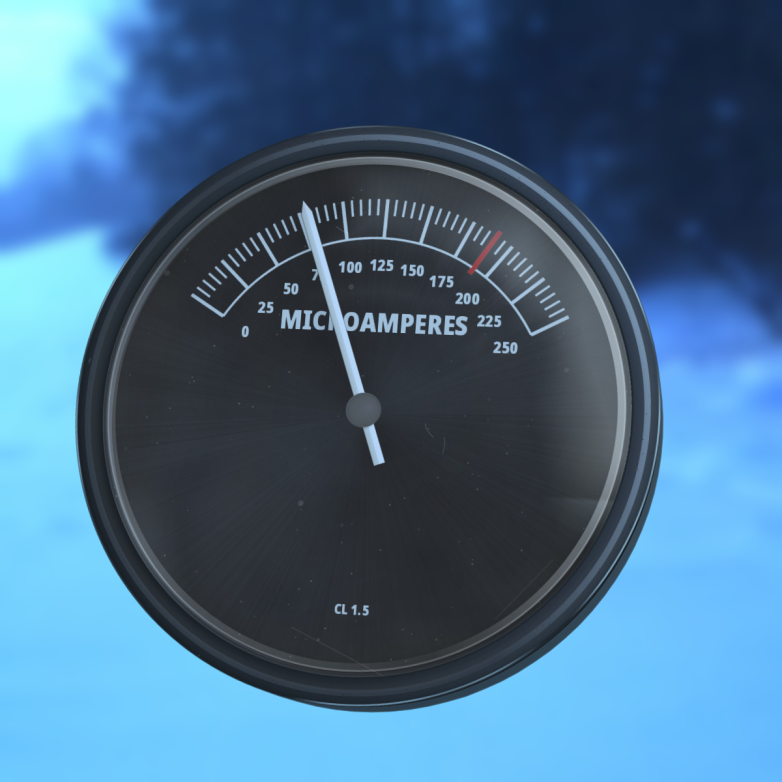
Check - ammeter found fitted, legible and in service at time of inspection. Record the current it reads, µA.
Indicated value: 80 µA
